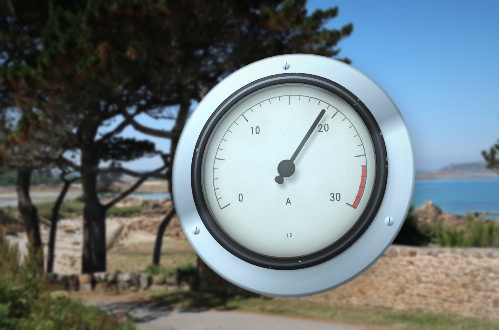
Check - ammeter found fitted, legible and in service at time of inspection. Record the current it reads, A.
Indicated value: 19 A
